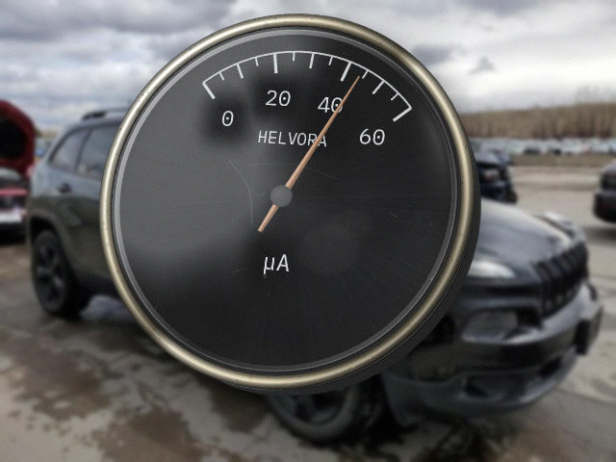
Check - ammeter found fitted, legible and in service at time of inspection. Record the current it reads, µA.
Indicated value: 45 µA
